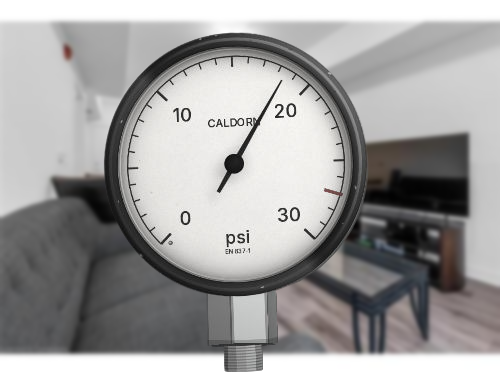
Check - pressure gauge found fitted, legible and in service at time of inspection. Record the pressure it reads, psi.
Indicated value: 18.5 psi
